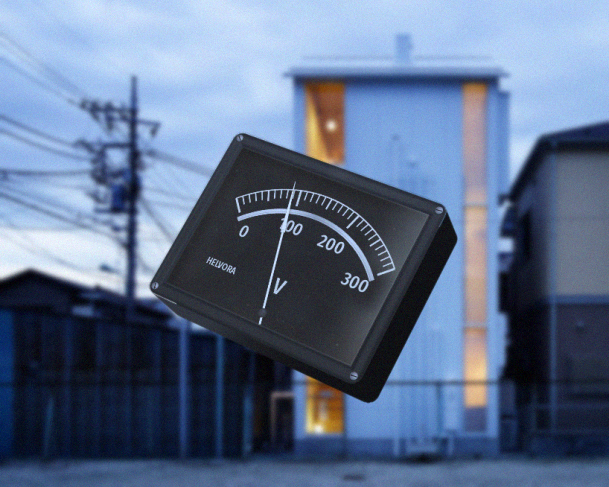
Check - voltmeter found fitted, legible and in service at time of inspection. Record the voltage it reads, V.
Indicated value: 90 V
